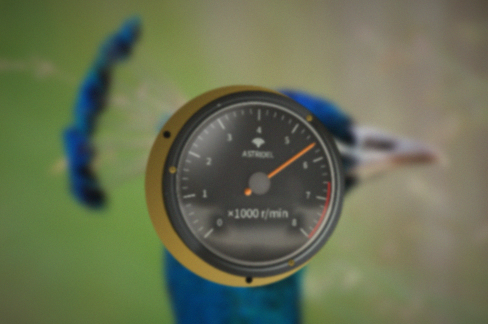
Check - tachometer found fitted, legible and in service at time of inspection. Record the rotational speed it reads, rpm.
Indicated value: 5600 rpm
